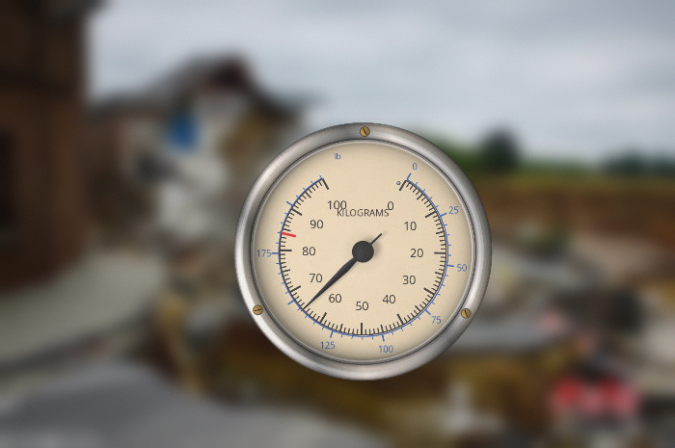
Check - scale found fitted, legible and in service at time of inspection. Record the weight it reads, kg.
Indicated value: 65 kg
